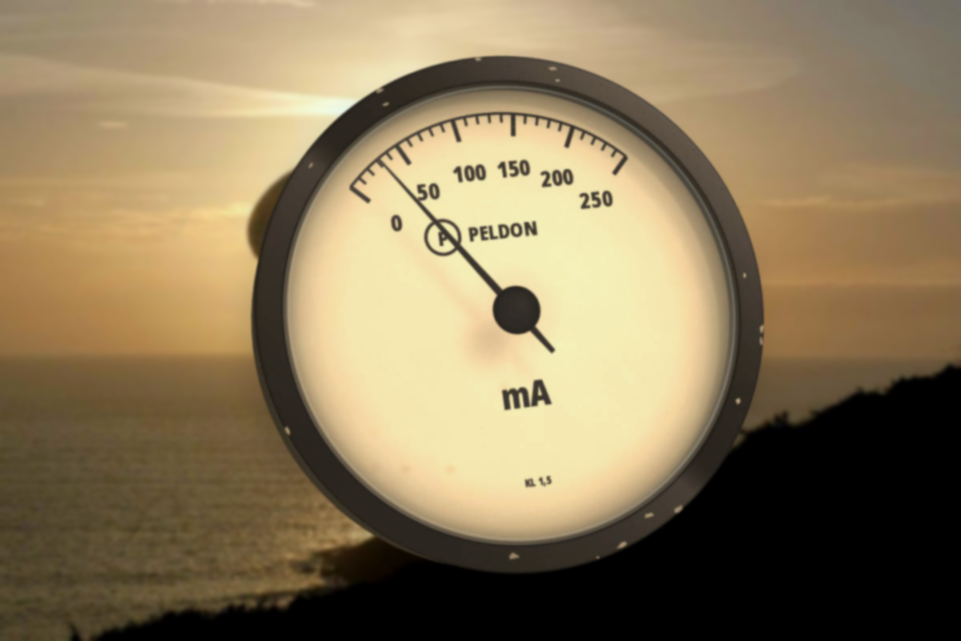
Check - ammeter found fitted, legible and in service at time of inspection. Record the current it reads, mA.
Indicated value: 30 mA
